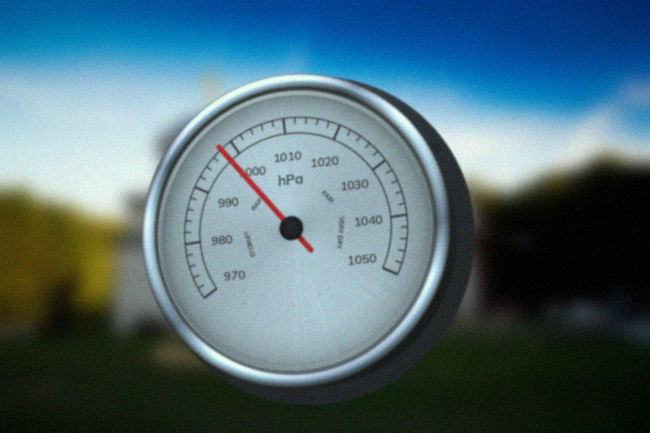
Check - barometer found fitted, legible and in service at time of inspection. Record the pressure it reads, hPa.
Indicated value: 998 hPa
